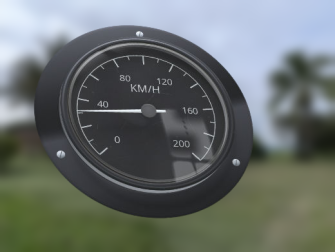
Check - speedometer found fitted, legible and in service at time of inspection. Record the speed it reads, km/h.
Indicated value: 30 km/h
